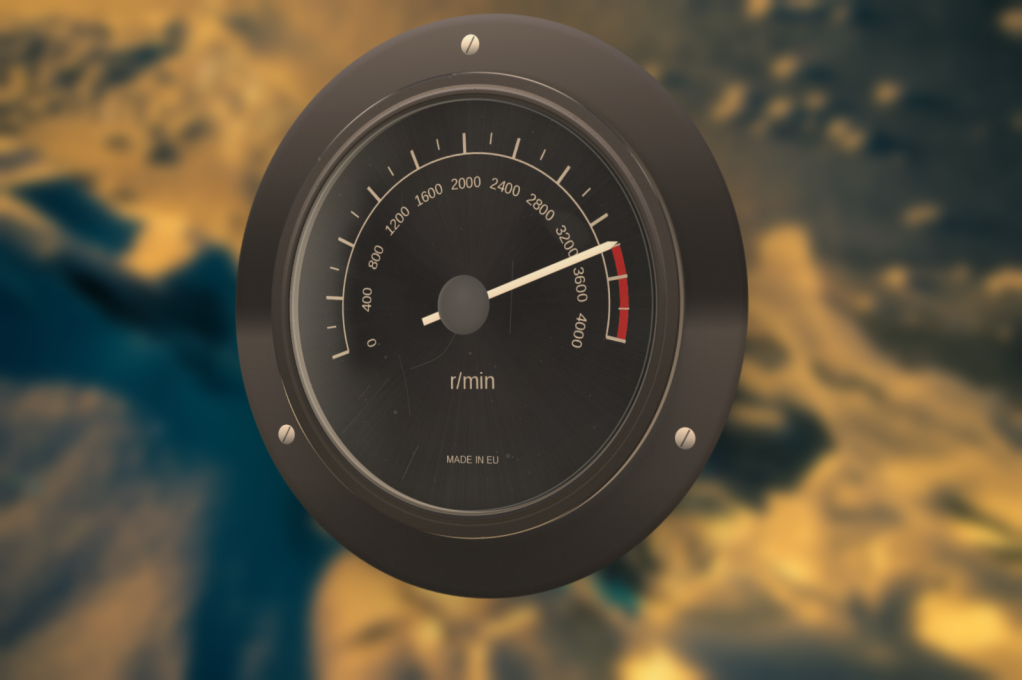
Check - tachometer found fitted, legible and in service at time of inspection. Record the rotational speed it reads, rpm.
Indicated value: 3400 rpm
